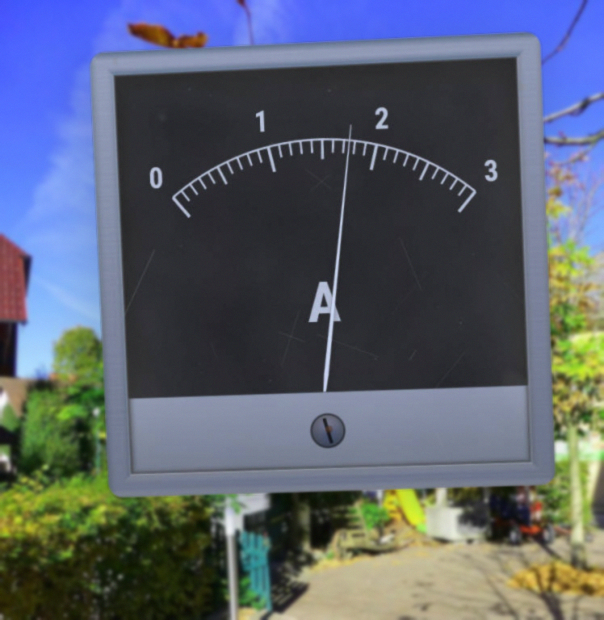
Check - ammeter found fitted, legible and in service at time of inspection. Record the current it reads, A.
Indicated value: 1.75 A
